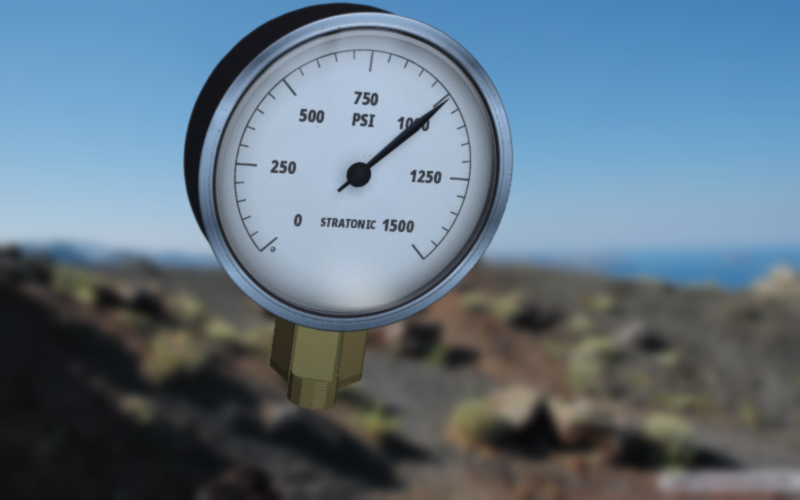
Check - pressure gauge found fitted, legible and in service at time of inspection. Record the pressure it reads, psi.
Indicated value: 1000 psi
